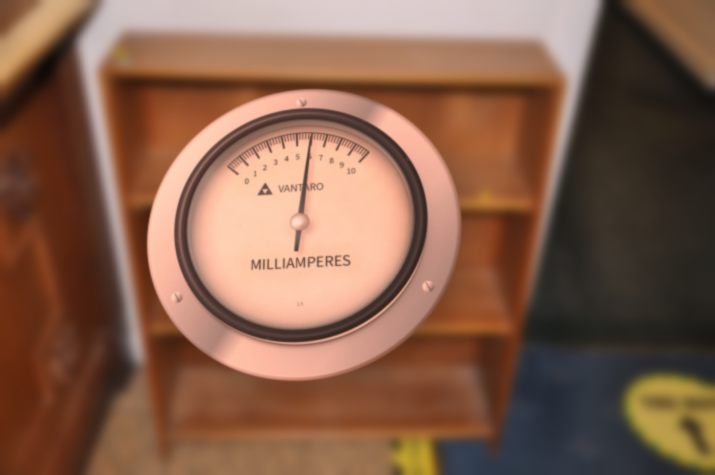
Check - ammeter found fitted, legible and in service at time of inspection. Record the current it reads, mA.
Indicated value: 6 mA
